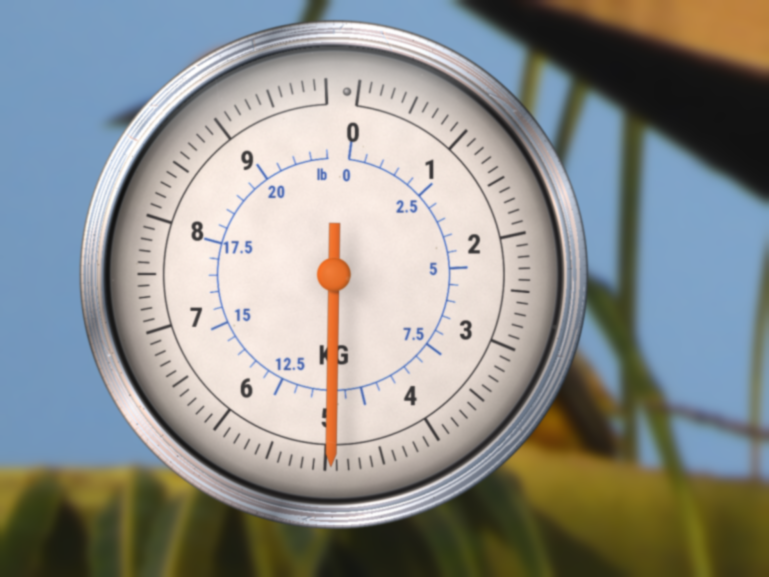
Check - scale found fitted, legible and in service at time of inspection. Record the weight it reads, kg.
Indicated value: 4.95 kg
